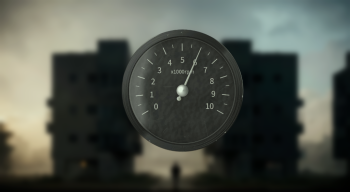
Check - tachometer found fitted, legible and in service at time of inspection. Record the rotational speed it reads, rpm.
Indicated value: 6000 rpm
